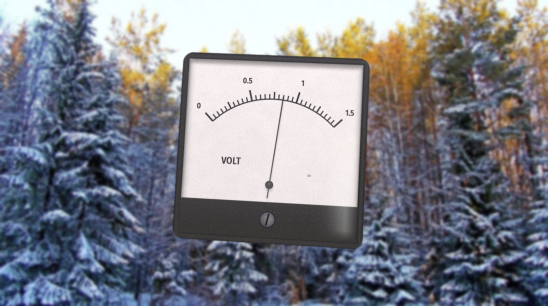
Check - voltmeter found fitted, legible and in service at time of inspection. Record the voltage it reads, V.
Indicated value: 0.85 V
